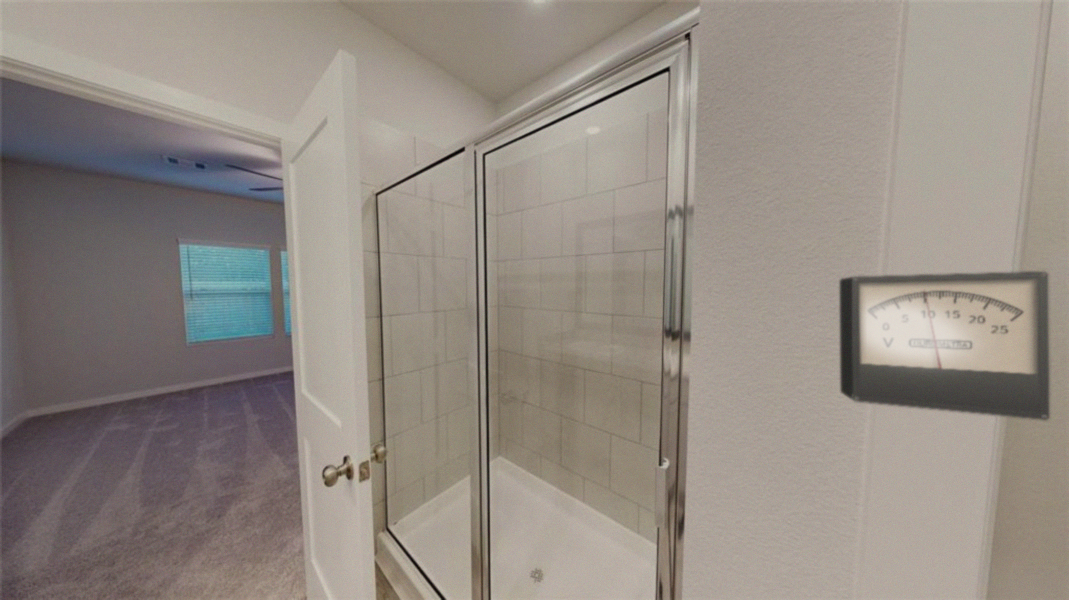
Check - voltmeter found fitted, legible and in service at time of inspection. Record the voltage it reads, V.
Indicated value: 10 V
